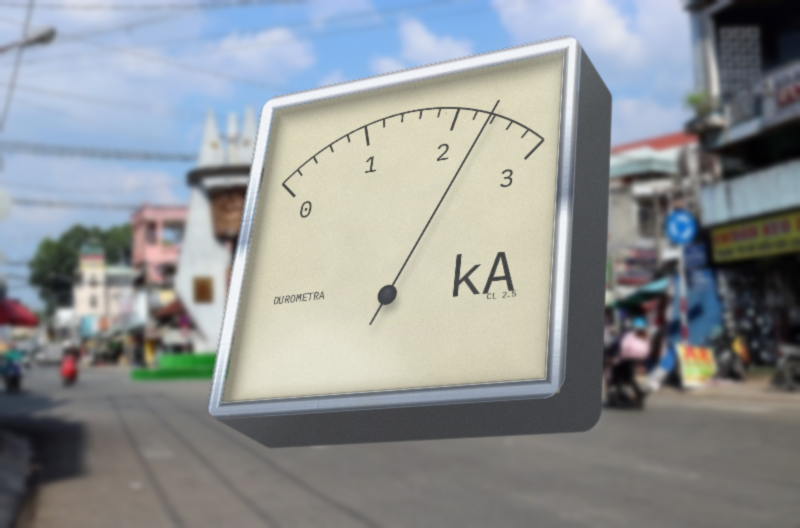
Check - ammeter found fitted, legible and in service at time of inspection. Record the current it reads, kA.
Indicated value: 2.4 kA
